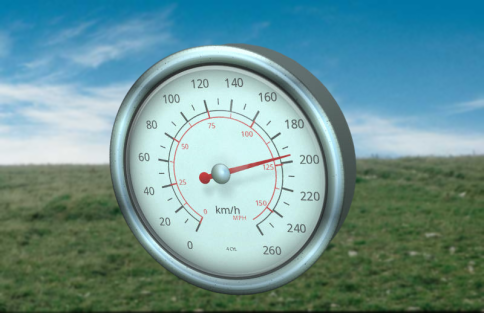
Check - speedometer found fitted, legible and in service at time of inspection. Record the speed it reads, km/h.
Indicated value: 195 km/h
